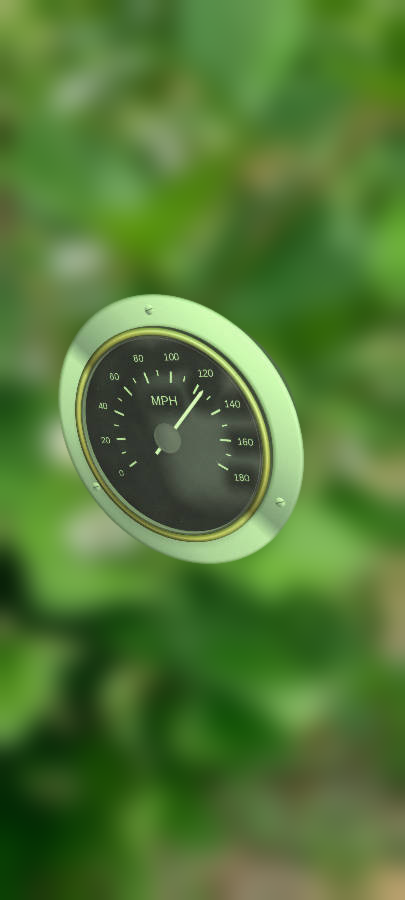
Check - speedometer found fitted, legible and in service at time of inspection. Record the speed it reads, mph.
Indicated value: 125 mph
